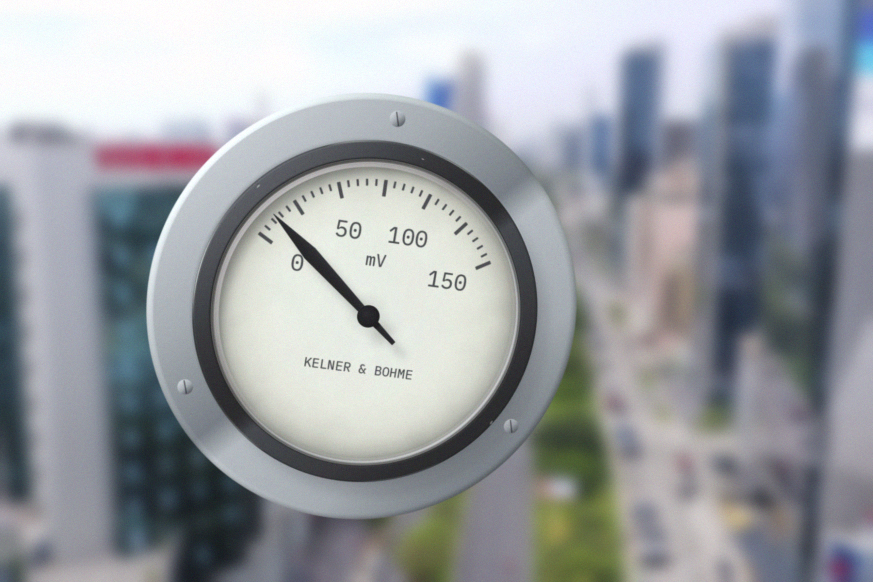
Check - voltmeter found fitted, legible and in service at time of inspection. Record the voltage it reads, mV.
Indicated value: 12.5 mV
